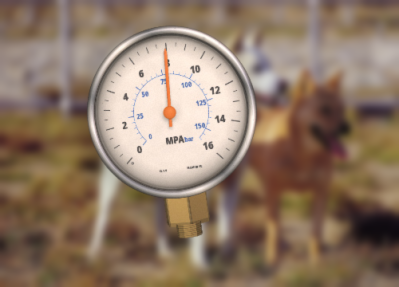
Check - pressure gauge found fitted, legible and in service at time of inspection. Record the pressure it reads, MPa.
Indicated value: 8 MPa
